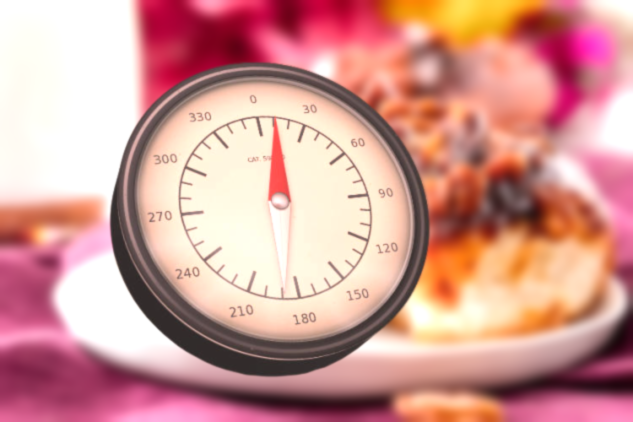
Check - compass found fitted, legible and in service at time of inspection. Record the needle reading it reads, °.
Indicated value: 10 °
